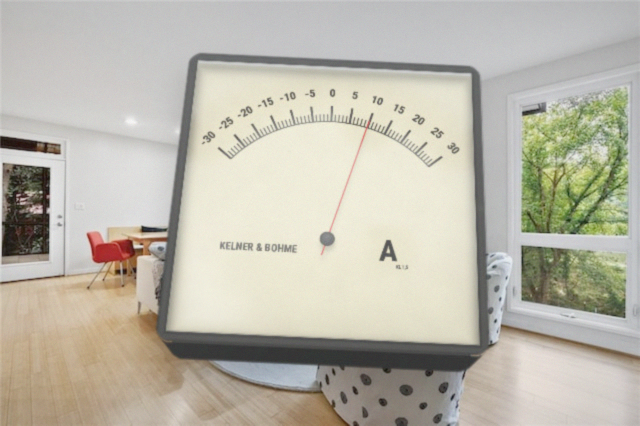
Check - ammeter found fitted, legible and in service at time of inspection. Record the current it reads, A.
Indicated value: 10 A
